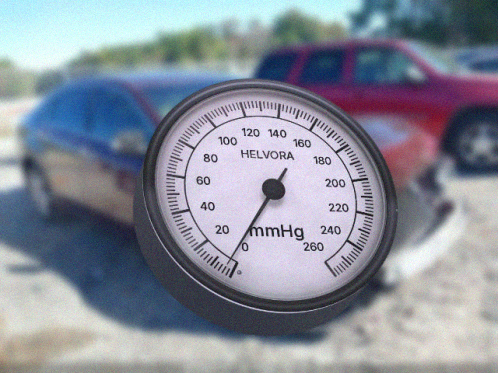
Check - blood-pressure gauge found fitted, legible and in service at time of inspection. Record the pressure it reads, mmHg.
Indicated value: 4 mmHg
